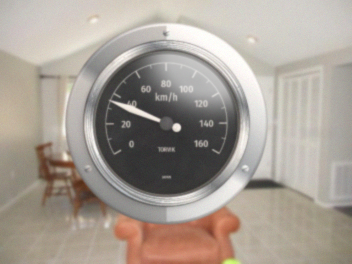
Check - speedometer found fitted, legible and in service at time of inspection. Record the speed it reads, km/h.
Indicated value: 35 km/h
